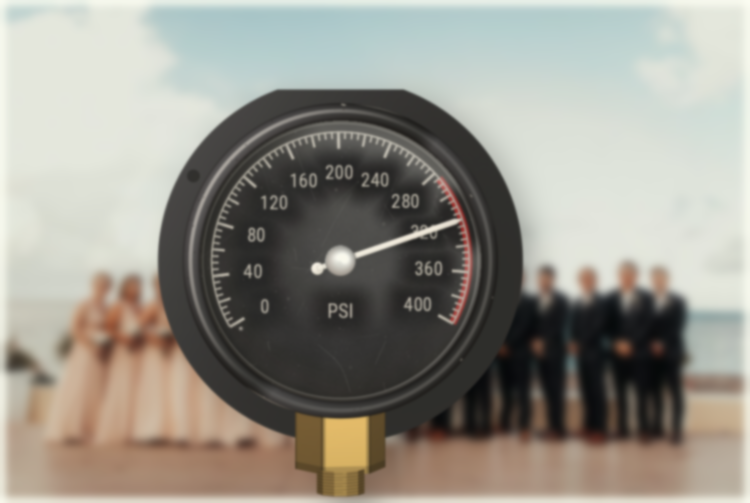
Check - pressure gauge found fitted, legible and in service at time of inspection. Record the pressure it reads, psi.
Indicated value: 320 psi
